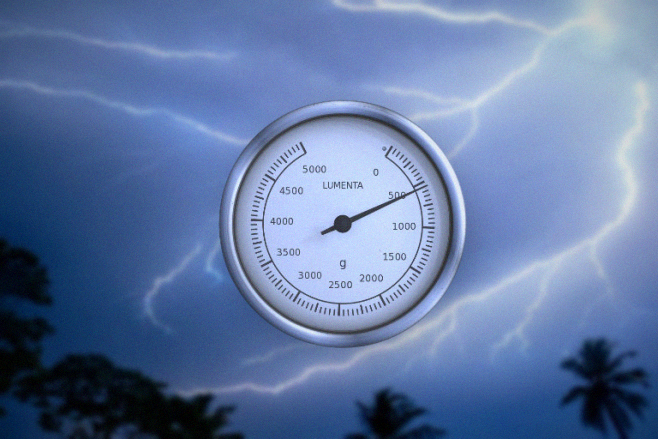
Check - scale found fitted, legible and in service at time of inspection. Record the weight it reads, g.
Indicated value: 550 g
